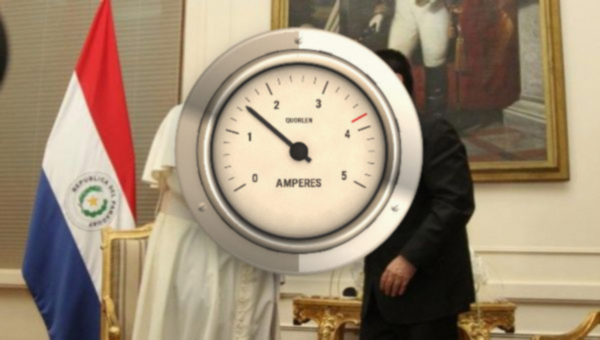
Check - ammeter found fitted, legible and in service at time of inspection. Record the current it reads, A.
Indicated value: 1.5 A
